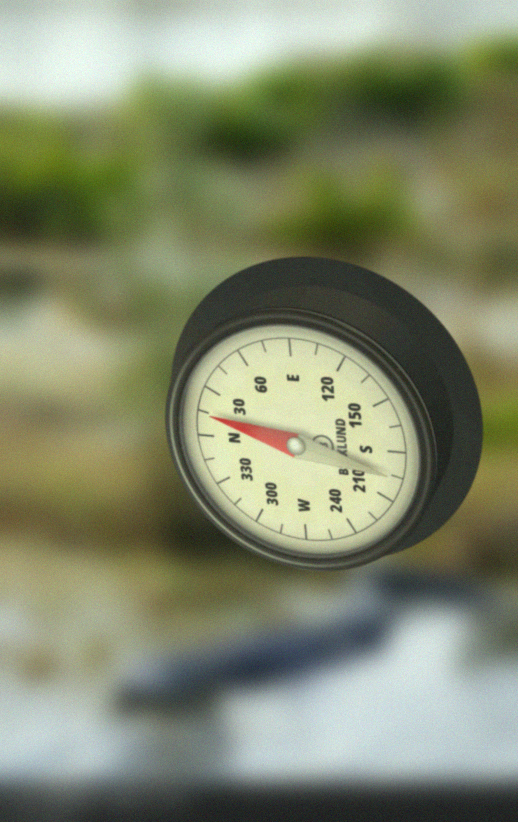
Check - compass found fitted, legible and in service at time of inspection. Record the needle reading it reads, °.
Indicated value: 15 °
